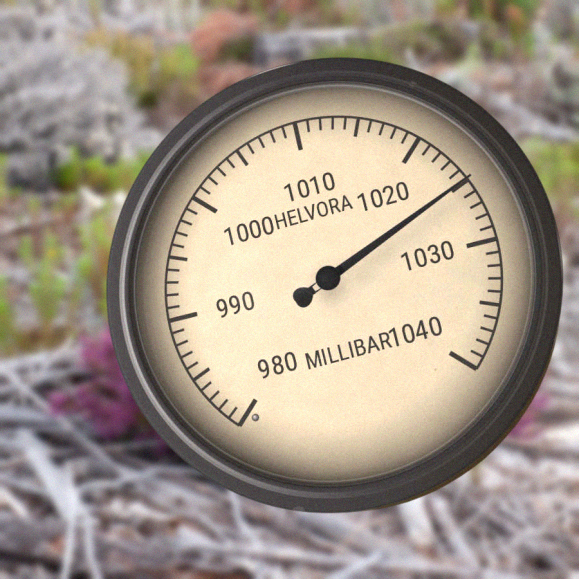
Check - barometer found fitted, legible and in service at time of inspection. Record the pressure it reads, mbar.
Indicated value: 1025 mbar
